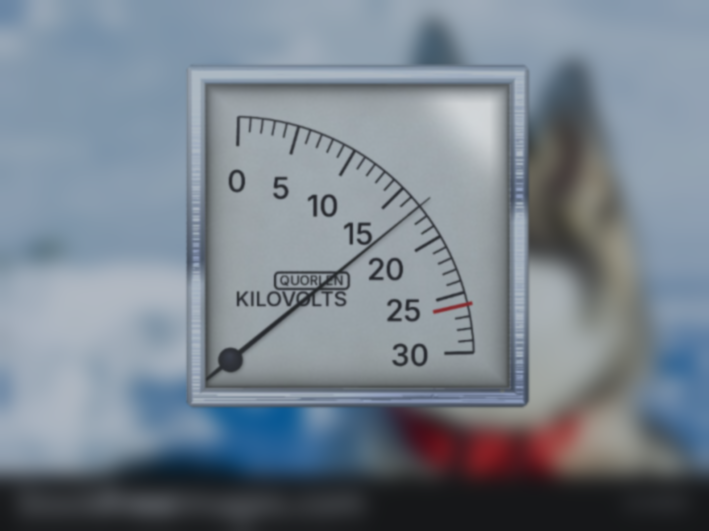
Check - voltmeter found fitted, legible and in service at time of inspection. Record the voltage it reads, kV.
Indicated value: 17 kV
